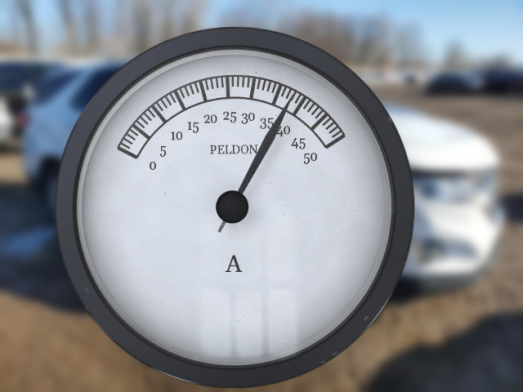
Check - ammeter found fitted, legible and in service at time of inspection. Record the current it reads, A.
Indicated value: 38 A
